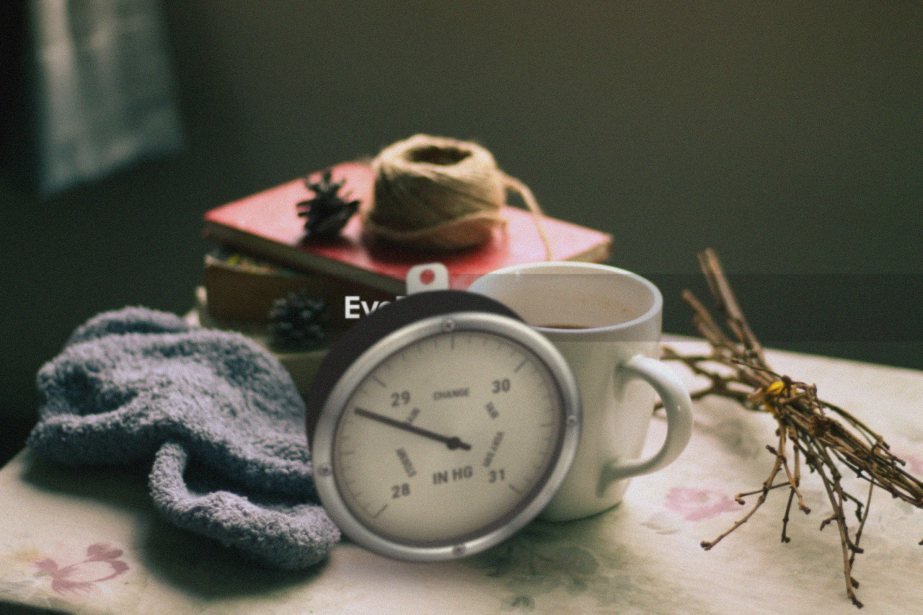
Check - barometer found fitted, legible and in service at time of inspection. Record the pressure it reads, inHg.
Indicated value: 28.8 inHg
